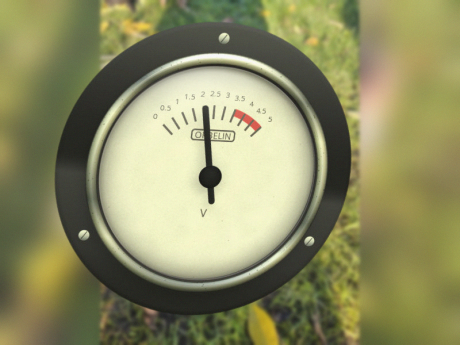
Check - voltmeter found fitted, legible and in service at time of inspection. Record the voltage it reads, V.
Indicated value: 2 V
